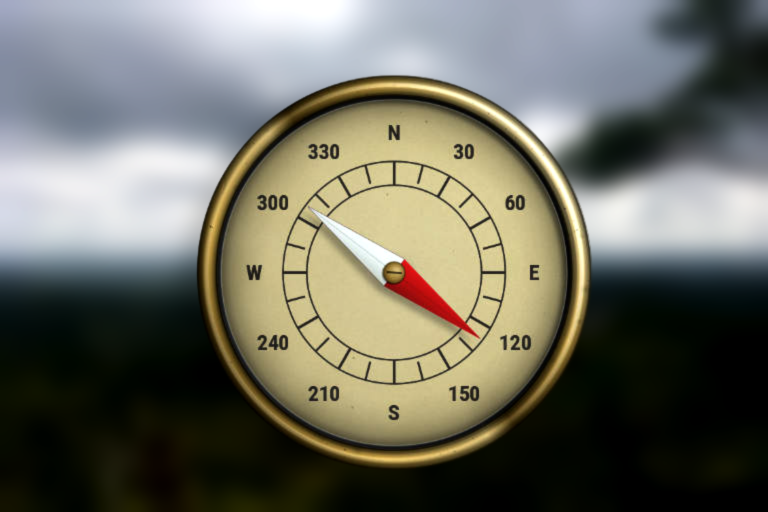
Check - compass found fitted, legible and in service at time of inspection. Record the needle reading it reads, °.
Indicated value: 127.5 °
